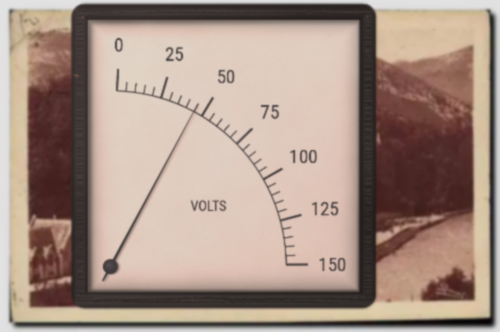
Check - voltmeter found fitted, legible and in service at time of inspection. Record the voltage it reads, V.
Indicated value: 45 V
